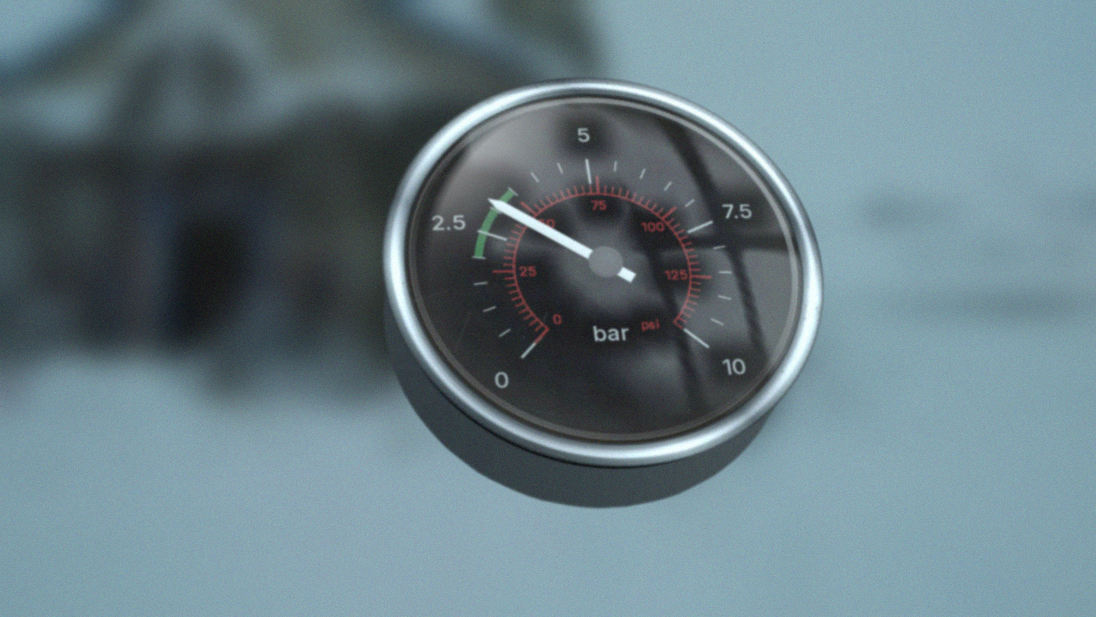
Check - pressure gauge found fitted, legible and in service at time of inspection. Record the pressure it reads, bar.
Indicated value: 3 bar
